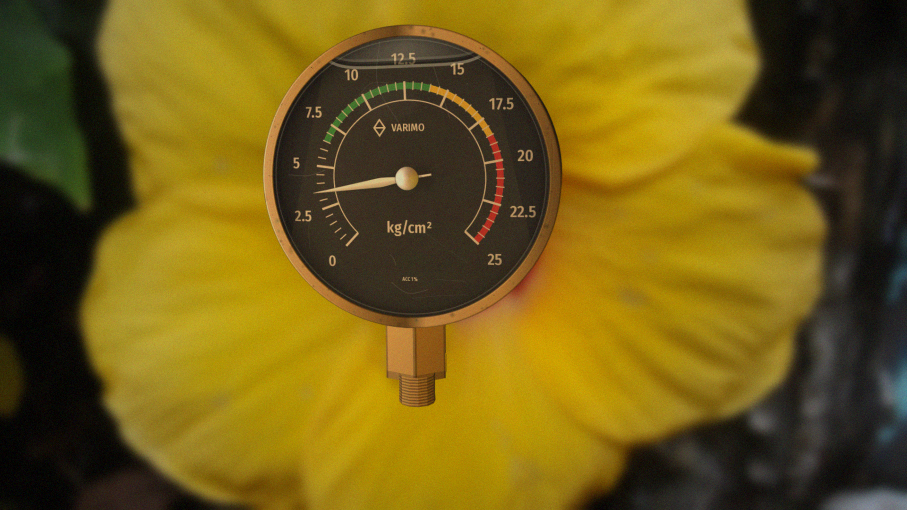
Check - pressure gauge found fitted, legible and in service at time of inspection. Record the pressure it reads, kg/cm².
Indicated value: 3.5 kg/cm²
